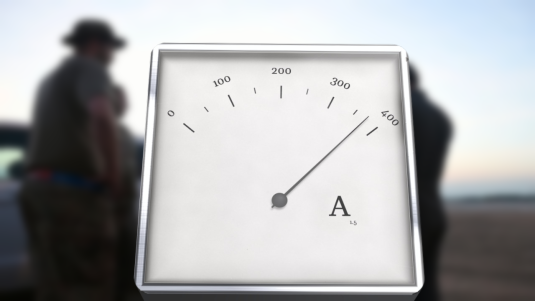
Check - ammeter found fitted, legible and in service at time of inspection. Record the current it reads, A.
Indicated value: 375 A
